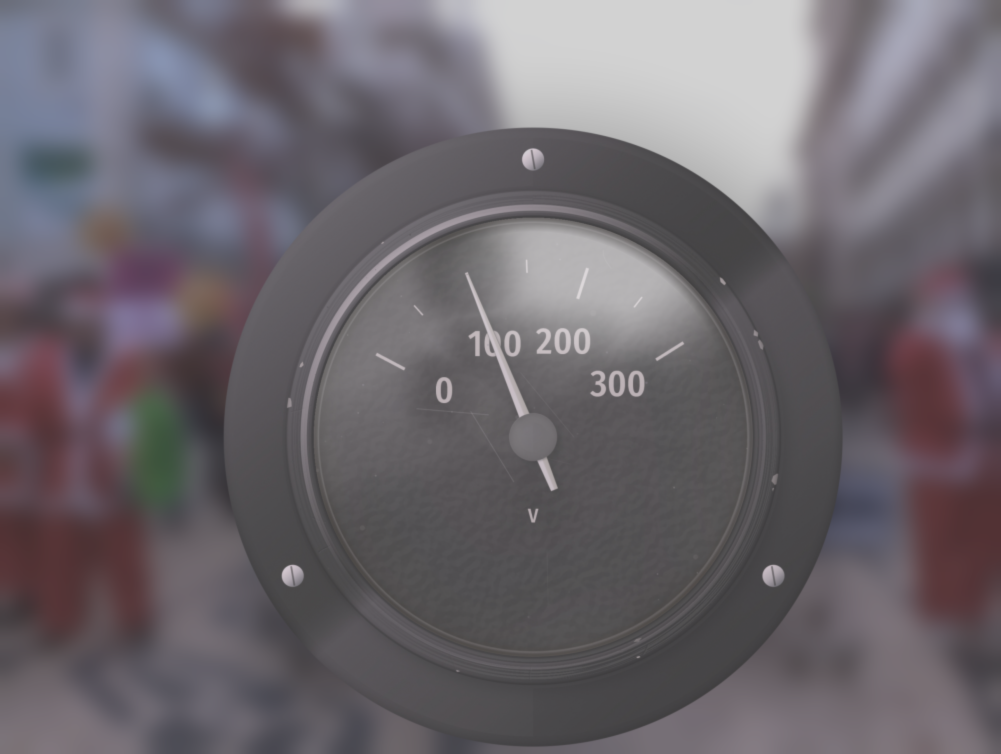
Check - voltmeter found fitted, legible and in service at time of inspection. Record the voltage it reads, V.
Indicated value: 100 V
